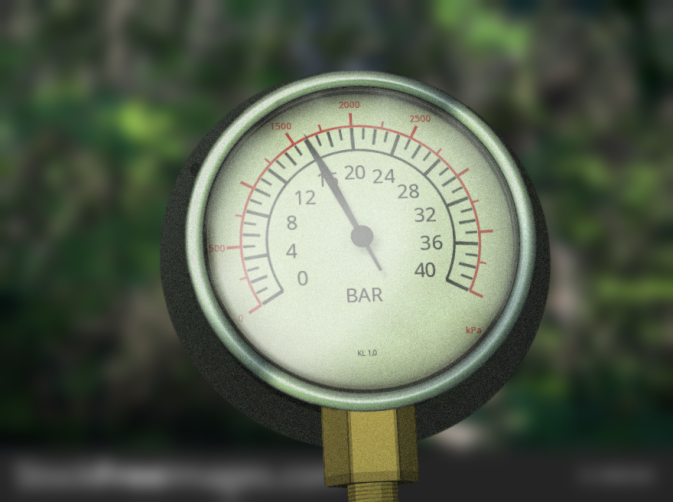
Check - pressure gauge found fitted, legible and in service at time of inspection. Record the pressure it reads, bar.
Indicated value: 16 bar
